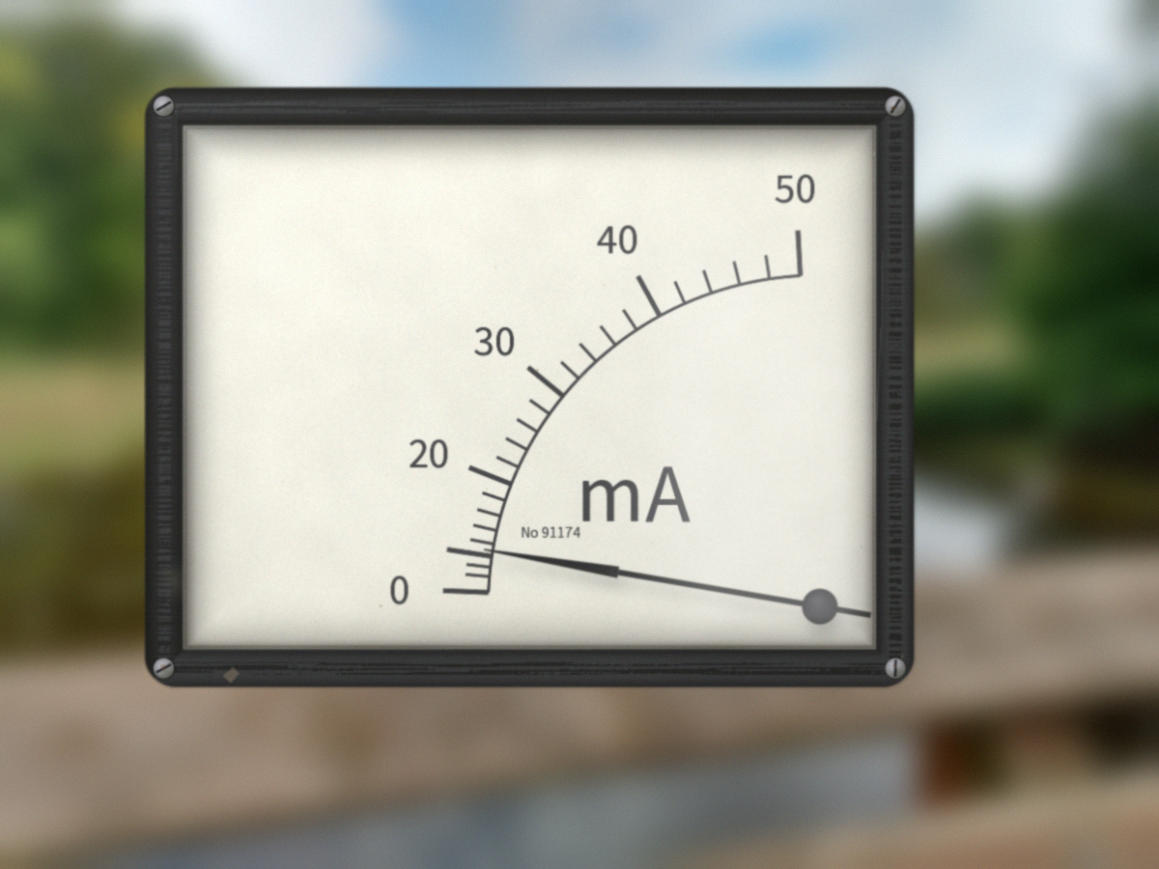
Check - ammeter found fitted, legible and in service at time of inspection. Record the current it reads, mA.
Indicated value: 11 mA
